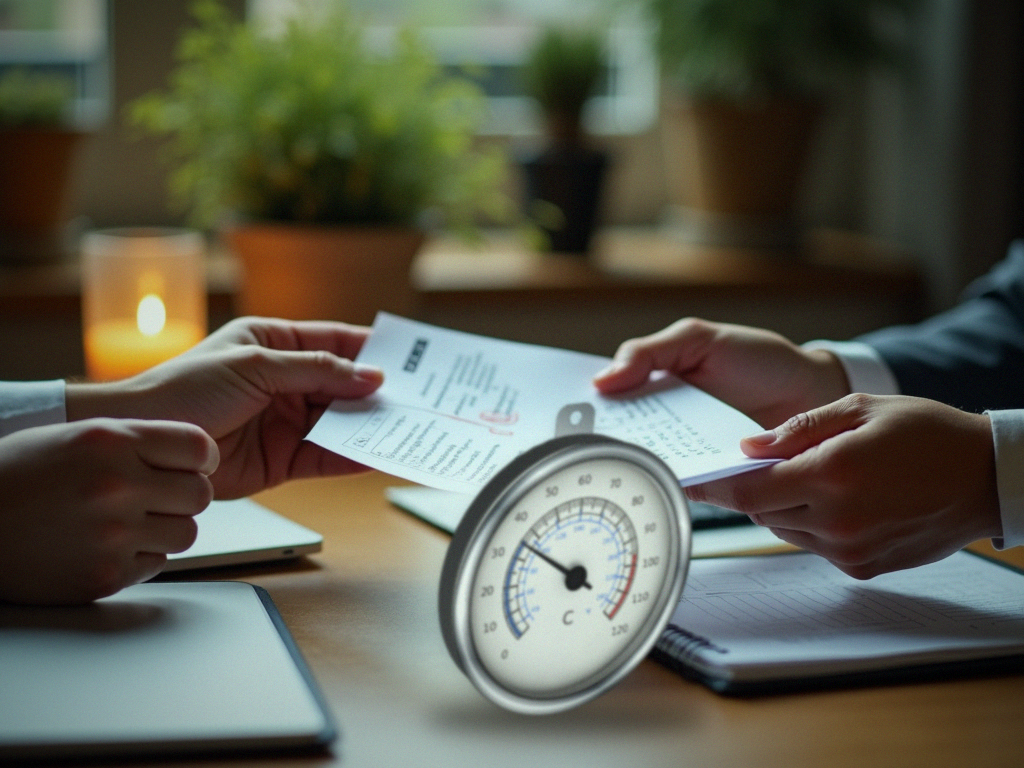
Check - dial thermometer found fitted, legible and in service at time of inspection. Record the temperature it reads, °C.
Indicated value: 35 °C
